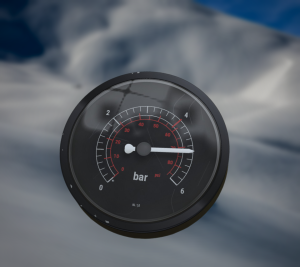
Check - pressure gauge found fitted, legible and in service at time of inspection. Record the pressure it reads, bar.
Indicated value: 5 bar
